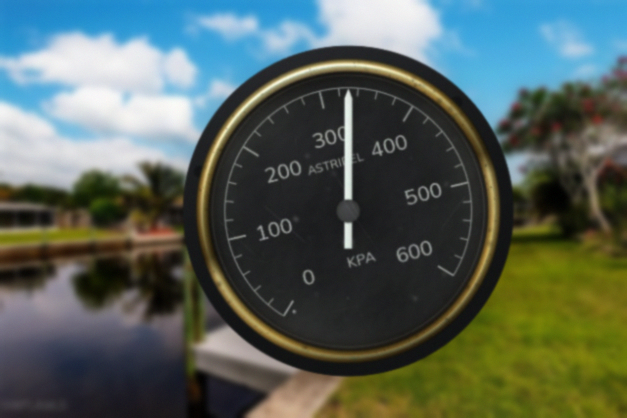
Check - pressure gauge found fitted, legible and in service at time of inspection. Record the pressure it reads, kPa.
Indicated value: 330 kPa
